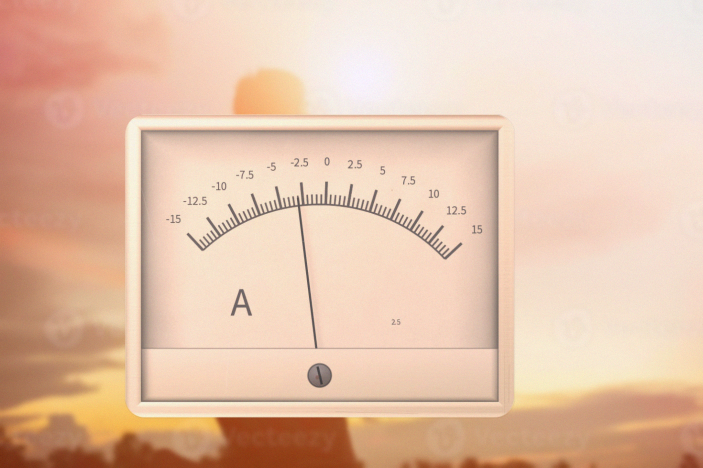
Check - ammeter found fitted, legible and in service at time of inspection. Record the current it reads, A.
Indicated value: -3 A
